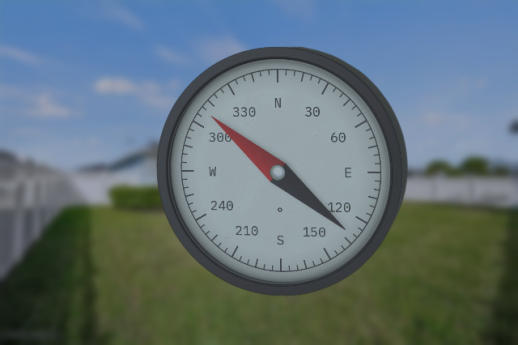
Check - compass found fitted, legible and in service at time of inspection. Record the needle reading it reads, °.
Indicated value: 310 °
